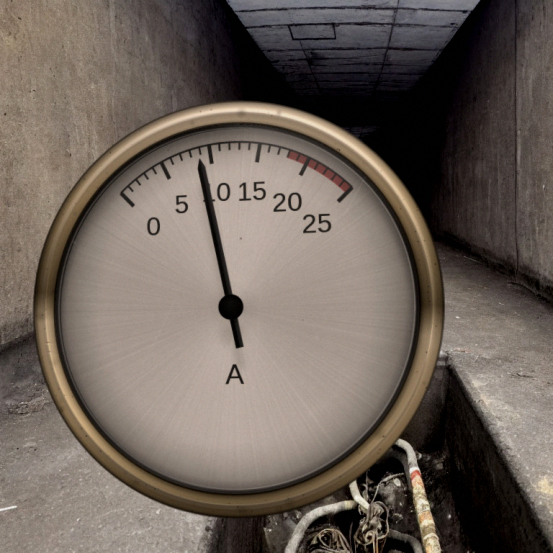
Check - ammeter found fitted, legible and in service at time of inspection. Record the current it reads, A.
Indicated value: 9 A
